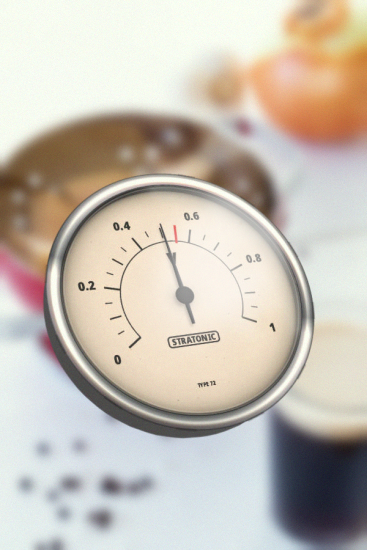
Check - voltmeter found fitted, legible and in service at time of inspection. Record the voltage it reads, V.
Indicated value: 0.5 V
